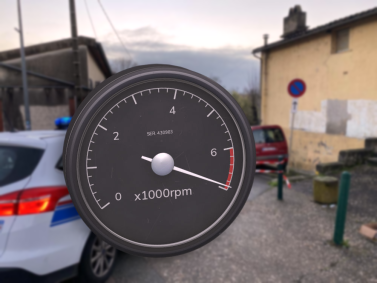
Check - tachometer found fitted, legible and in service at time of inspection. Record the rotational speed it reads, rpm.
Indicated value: 6900 rpm
